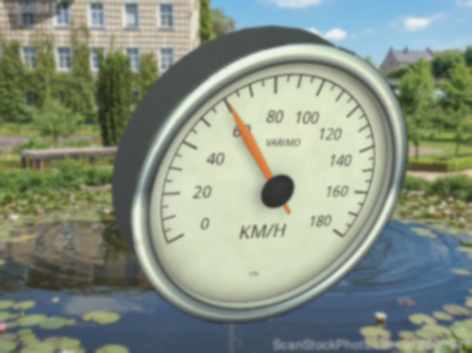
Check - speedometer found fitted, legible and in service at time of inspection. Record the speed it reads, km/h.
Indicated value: 60 km/h
